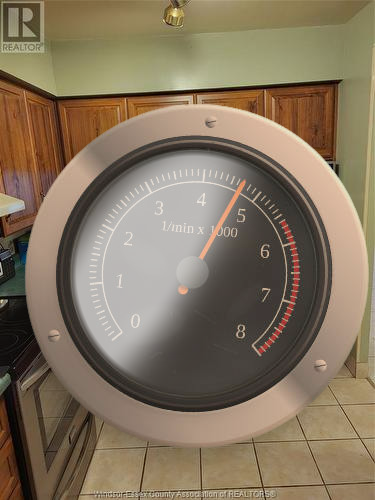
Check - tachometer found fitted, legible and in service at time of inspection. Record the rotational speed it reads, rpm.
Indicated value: 4700 rpm
